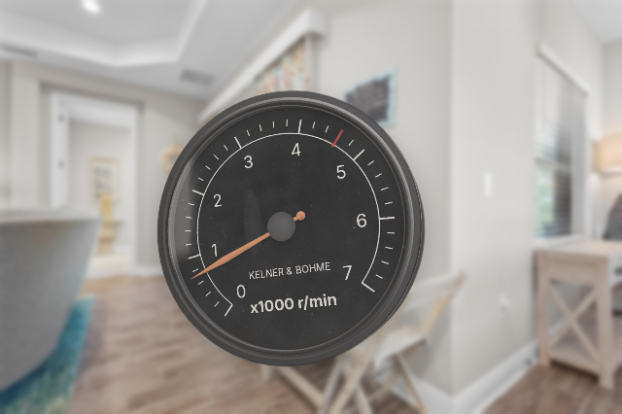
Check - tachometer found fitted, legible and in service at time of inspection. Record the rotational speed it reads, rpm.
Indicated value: 700 rpm
